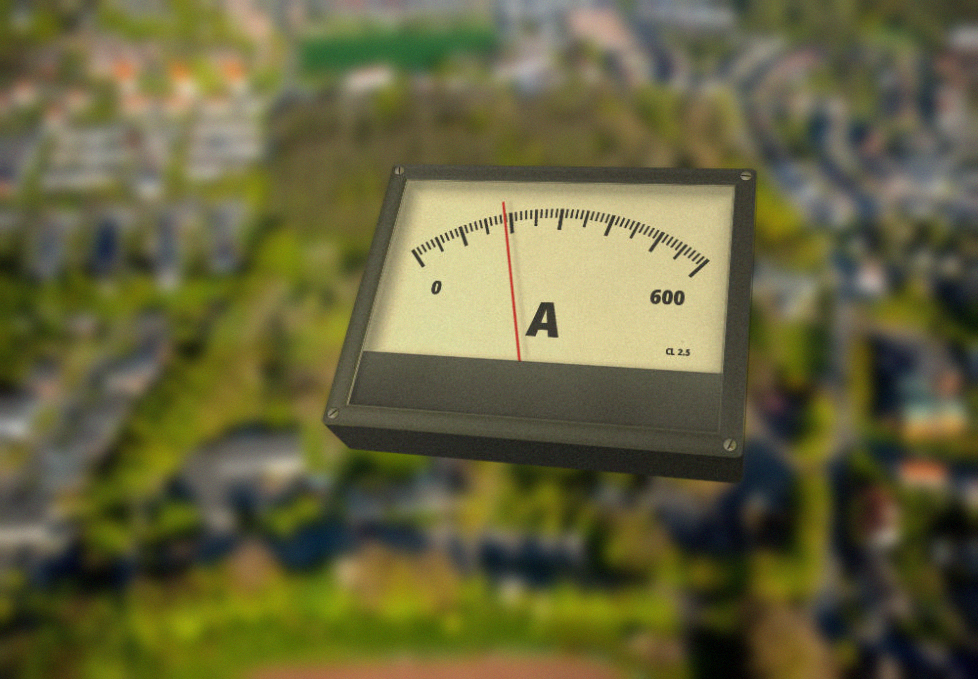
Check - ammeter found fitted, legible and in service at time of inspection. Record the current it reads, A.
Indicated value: 190 A
